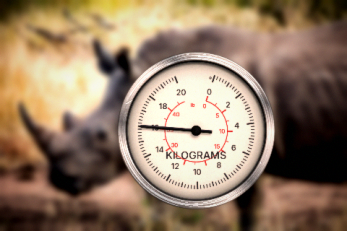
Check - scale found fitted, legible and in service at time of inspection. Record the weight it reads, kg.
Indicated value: 16 kg
